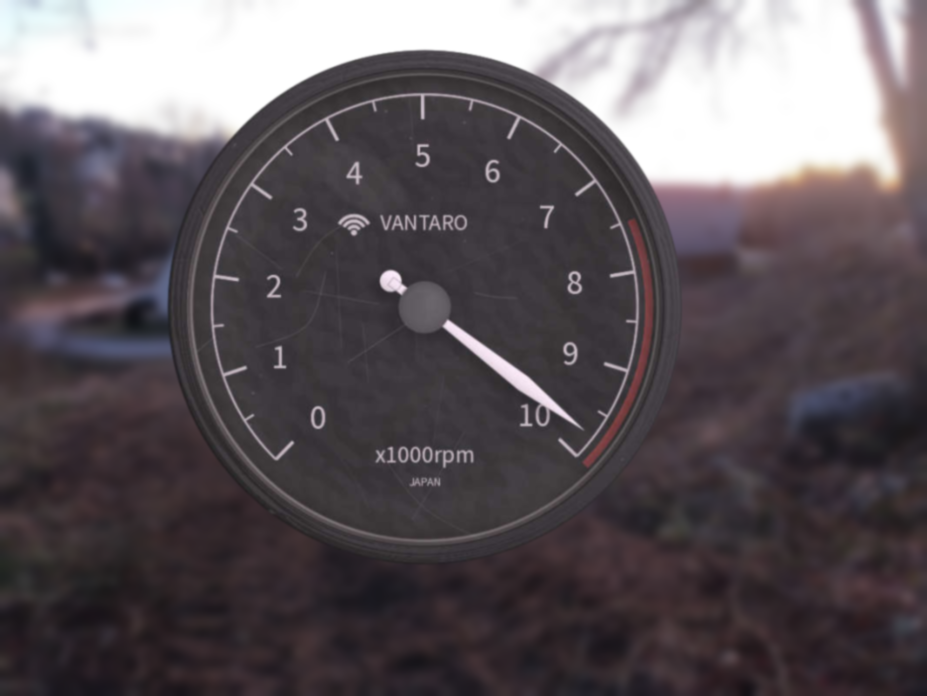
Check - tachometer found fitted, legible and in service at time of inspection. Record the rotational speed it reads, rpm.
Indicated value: 9750 rpm
